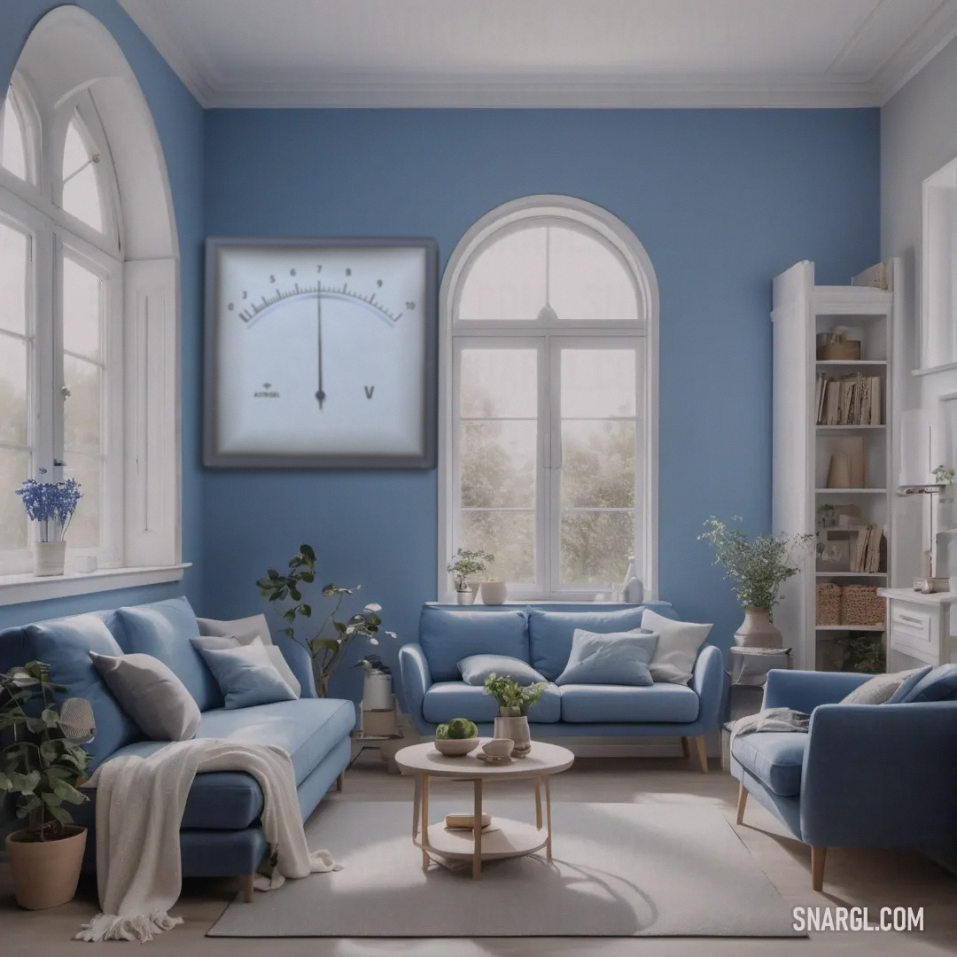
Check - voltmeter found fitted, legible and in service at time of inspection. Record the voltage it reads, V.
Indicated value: 7 V
